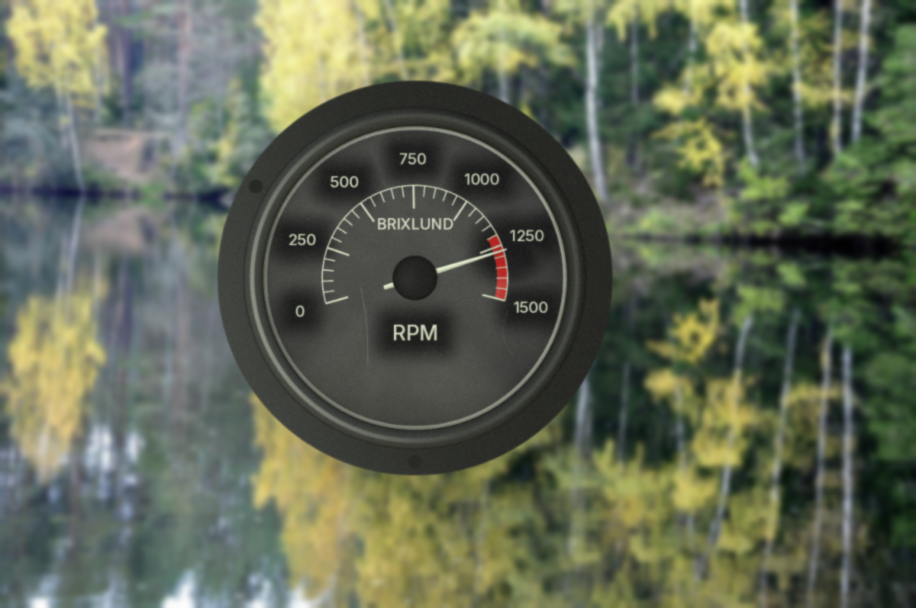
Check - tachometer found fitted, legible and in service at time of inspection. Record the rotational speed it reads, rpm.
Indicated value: 1275 rpm
